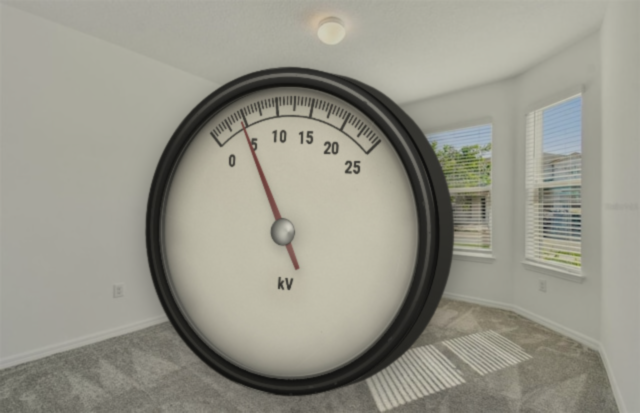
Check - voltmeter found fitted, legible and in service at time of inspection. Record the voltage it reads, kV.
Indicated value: 5 kV
